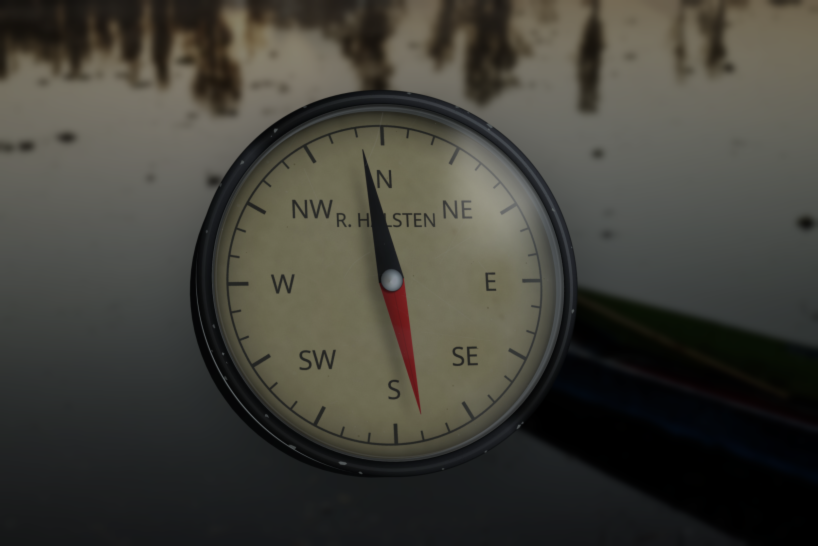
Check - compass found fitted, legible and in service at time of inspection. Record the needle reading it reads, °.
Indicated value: 170 °
